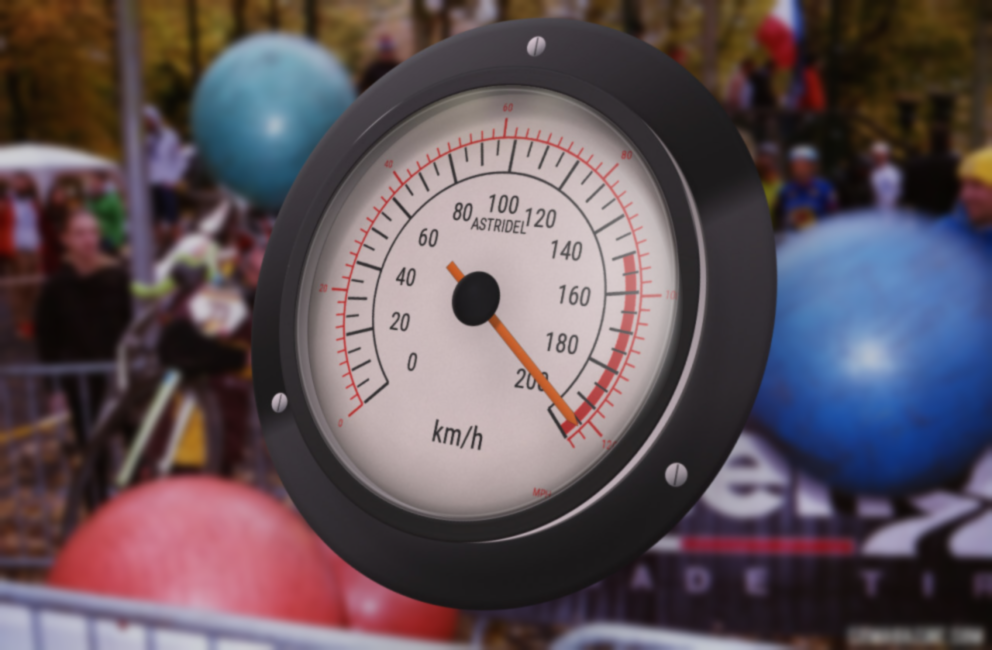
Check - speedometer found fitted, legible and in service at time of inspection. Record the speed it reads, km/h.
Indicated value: 195 km/h
